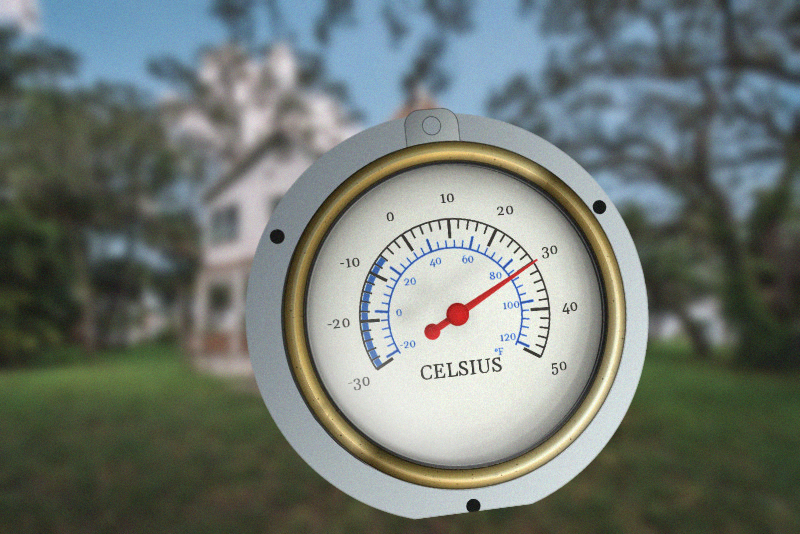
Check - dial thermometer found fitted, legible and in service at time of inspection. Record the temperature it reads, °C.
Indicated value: 30 °C
